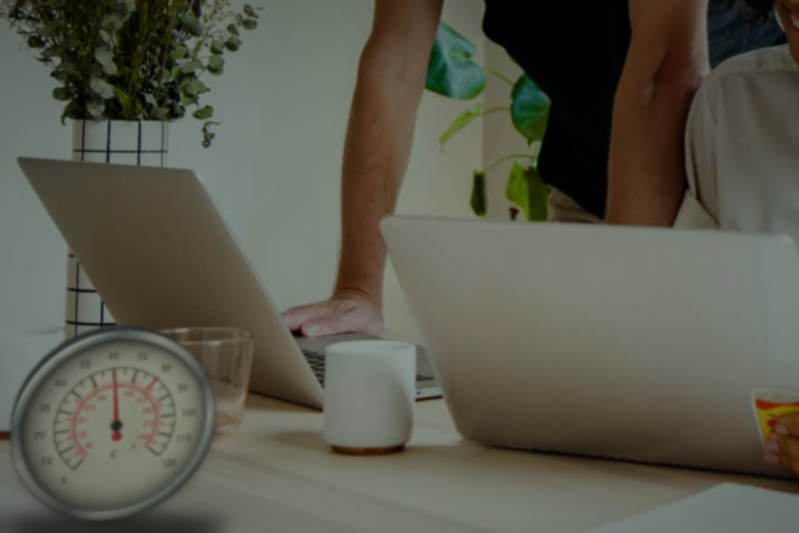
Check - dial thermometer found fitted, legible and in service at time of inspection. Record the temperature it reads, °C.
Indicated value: 60 °C
